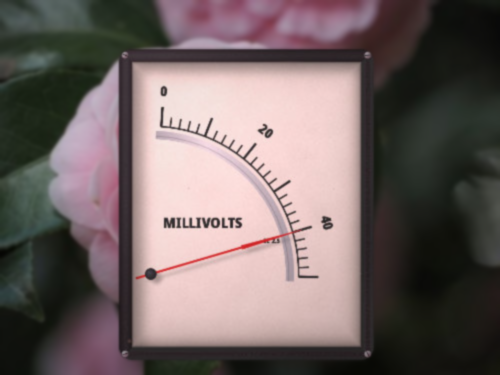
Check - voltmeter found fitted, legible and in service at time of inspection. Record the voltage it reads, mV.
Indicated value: 40 mV
